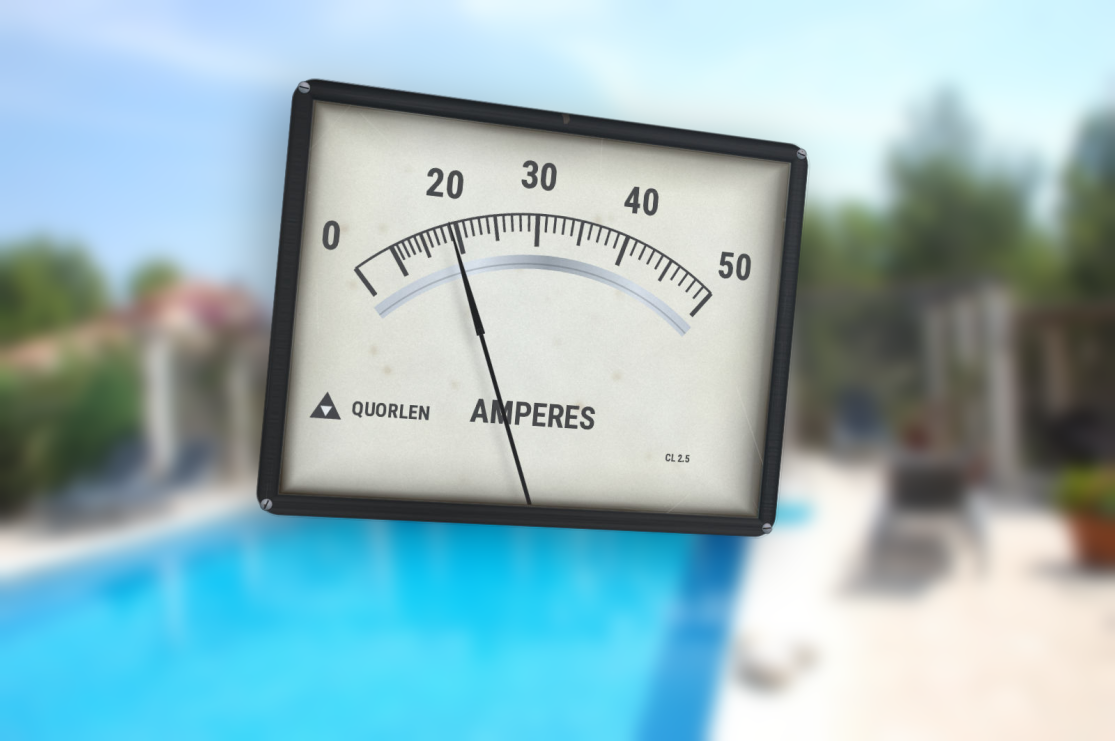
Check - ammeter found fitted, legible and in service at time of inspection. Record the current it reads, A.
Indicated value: 19 A
